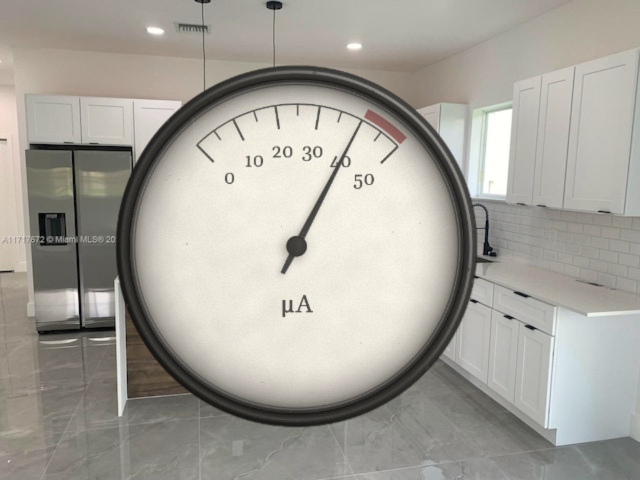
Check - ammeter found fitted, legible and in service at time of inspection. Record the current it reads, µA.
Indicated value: 40 µA
